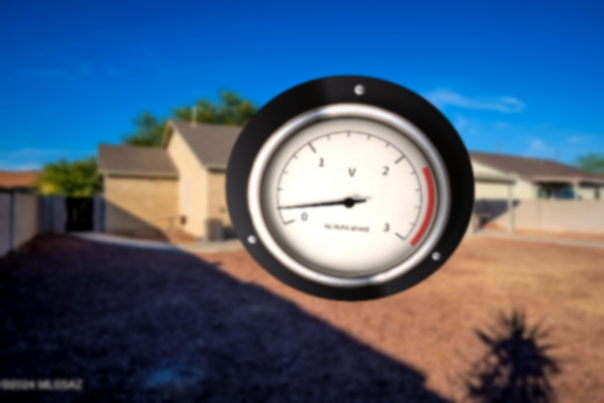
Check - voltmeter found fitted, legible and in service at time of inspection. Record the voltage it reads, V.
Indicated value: 0.2 V
